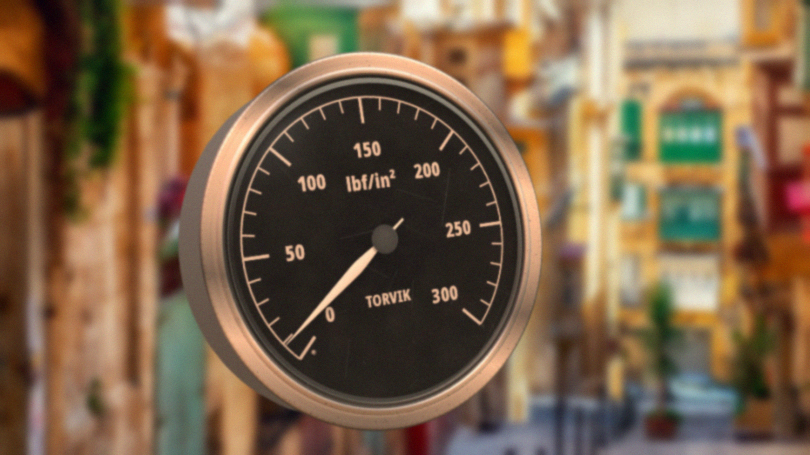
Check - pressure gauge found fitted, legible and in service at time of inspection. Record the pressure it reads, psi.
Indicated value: 10 psi
